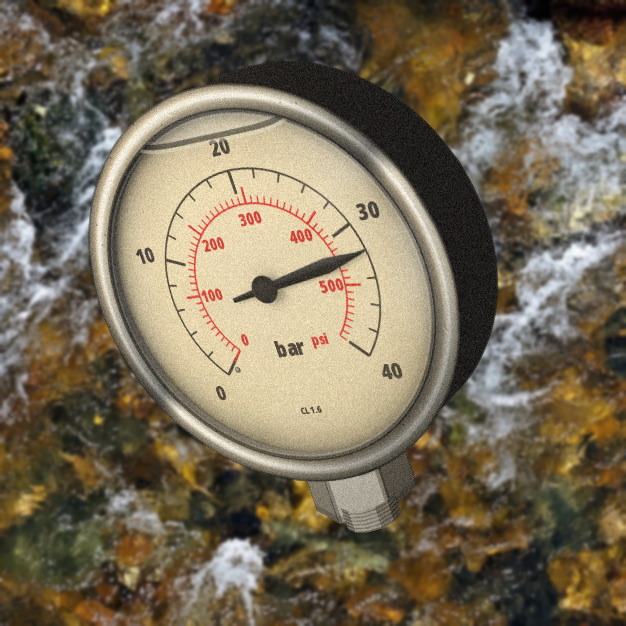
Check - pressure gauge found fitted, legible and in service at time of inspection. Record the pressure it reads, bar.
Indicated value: 32 bar
